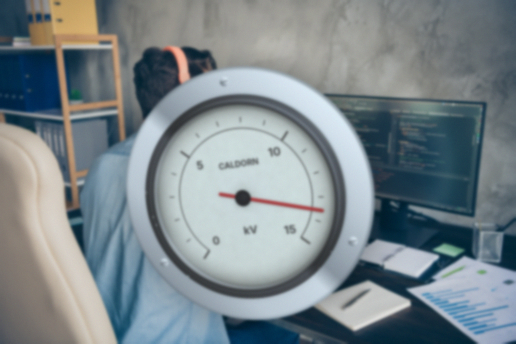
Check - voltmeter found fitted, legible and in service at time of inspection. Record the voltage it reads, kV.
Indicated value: 13.5 kV
